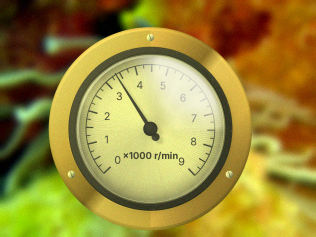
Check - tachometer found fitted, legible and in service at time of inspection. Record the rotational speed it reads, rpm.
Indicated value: 3375 rpm
